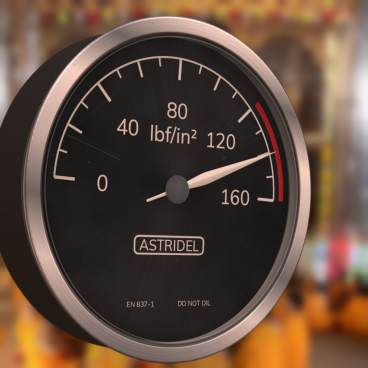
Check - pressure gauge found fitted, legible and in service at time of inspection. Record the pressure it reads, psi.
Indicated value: 140 psi
